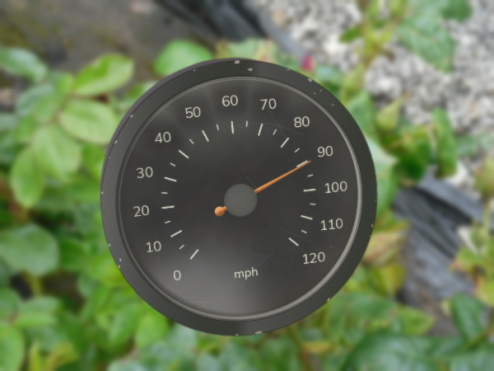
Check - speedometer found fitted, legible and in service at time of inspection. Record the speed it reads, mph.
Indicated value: 90 mph
